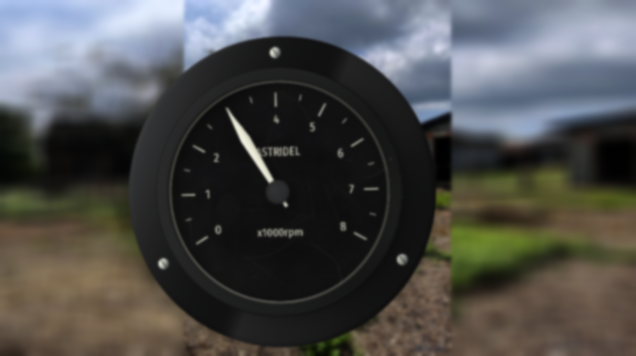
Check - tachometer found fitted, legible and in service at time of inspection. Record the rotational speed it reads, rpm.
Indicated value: 3000 rpm
